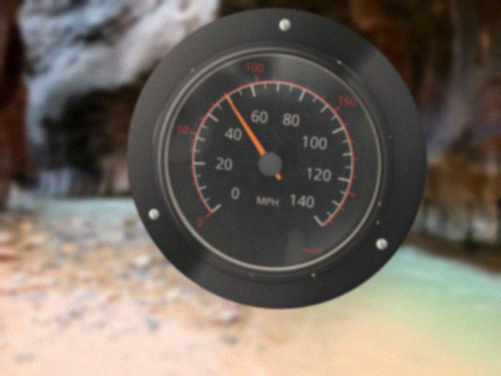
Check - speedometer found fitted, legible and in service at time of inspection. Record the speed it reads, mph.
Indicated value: 50 mph
